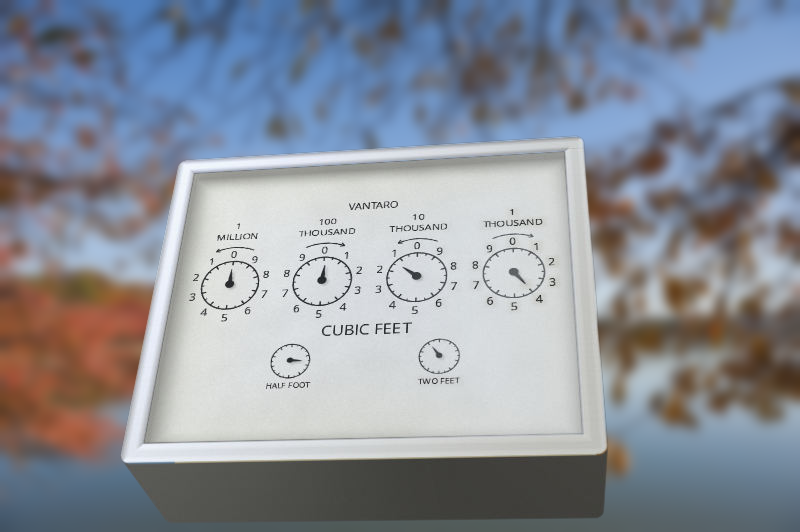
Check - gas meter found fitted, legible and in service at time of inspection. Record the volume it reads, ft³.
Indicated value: 1400 ft³
